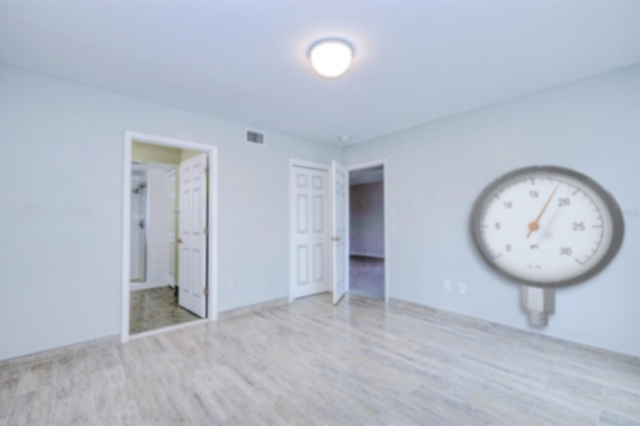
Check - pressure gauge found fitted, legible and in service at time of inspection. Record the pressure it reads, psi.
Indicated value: 18 psi
